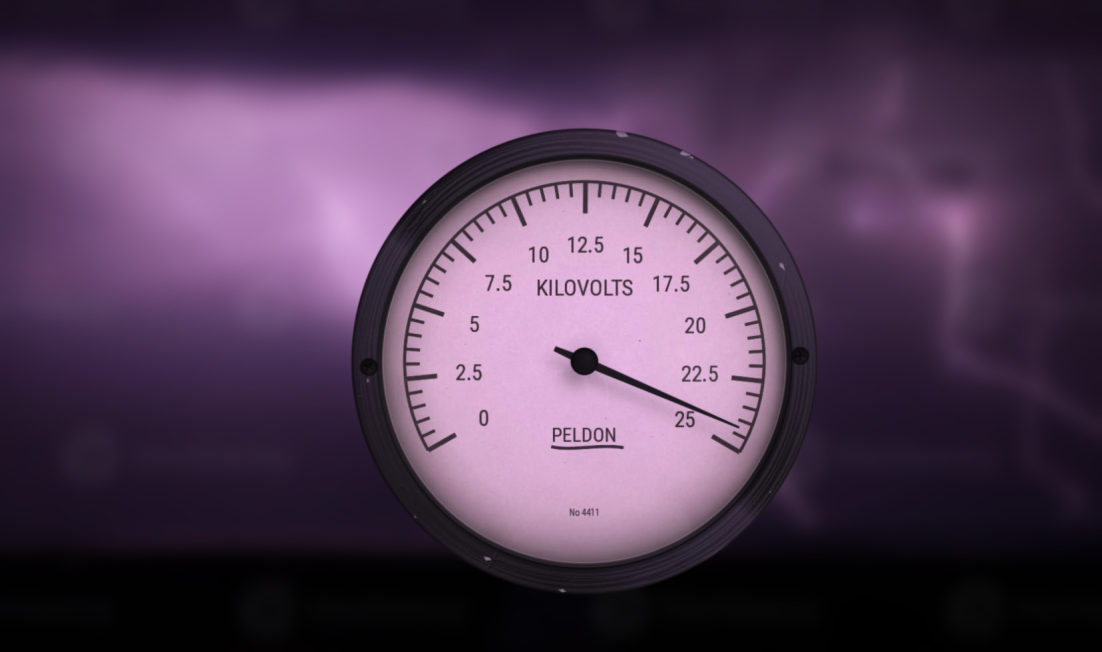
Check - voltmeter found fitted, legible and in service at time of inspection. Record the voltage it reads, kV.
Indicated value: 24.25 kV
